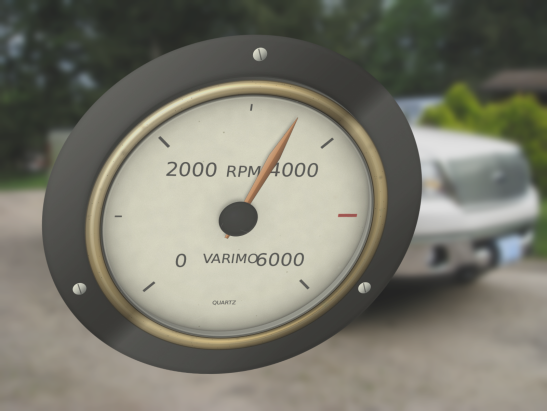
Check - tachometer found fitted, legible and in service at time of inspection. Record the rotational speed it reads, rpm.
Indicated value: 3500 rpm
